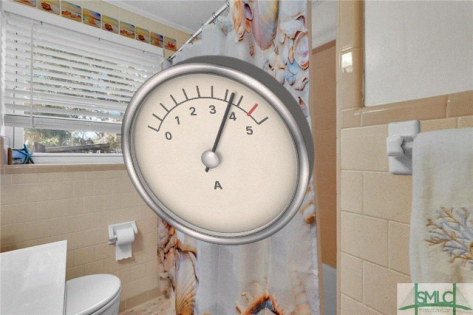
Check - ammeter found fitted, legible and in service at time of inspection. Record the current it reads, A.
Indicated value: 3.75 A
